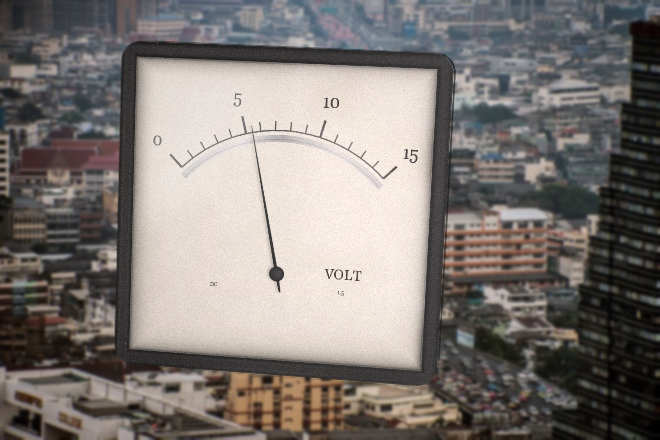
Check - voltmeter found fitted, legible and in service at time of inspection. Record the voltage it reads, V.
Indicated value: 5.5 V
